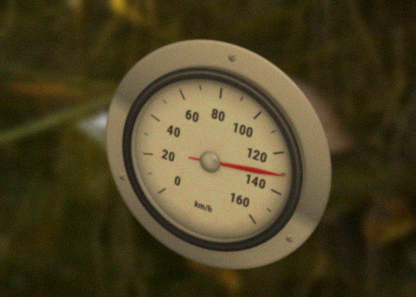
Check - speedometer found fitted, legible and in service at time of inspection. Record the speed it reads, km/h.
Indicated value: 130 km/h
